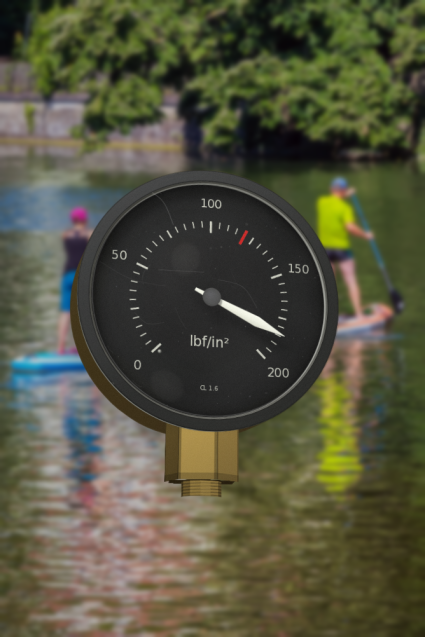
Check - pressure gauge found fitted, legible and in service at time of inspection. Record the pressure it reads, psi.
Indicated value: 185 psi
